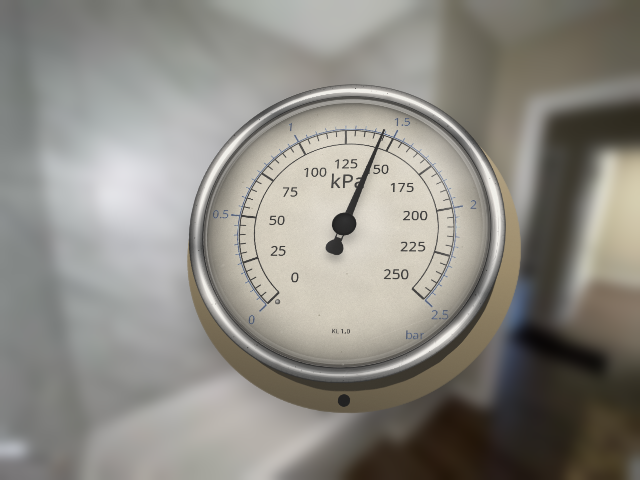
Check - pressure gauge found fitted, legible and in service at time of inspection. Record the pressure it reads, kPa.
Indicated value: 145 kPa
